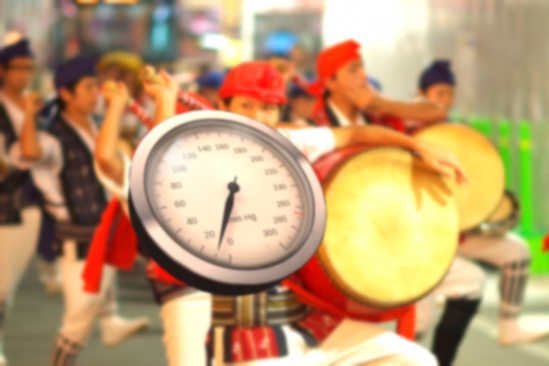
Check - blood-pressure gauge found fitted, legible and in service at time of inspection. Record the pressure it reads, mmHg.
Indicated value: 10 mmHg
